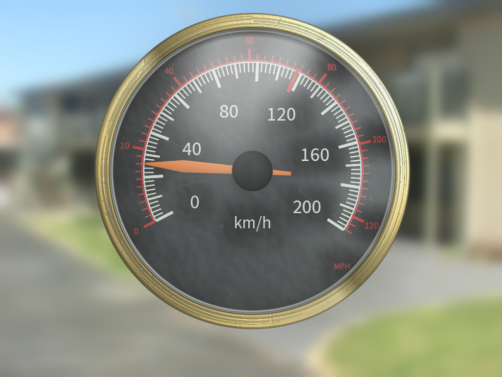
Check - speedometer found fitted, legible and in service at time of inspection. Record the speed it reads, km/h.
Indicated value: 26 km/h
